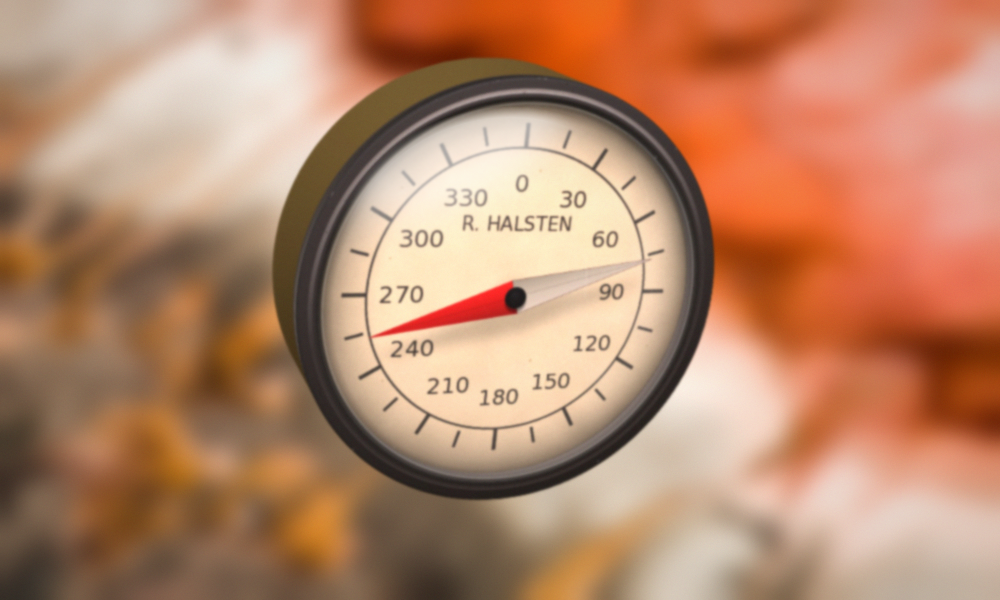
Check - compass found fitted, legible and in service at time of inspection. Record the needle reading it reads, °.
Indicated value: 255 °
